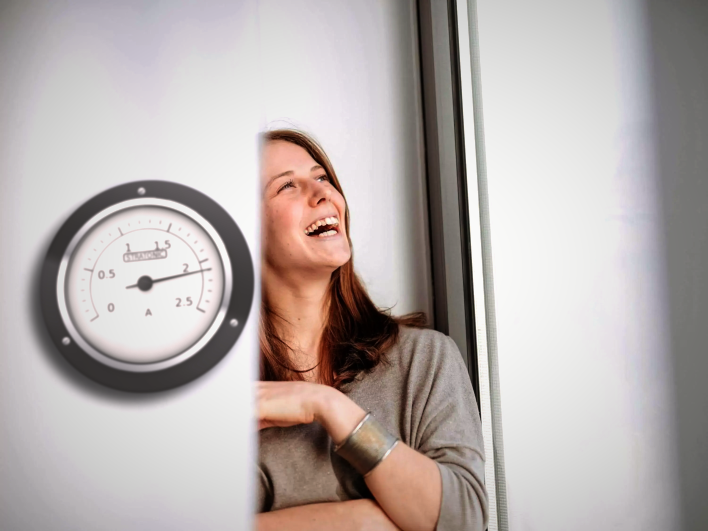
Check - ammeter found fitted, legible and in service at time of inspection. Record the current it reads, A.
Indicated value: 2.1 A
